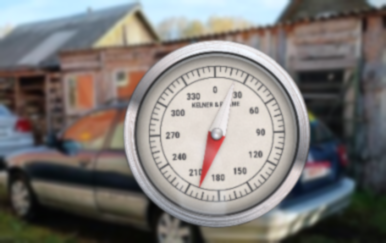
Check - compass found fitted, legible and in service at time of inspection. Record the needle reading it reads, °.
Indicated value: 200 °
